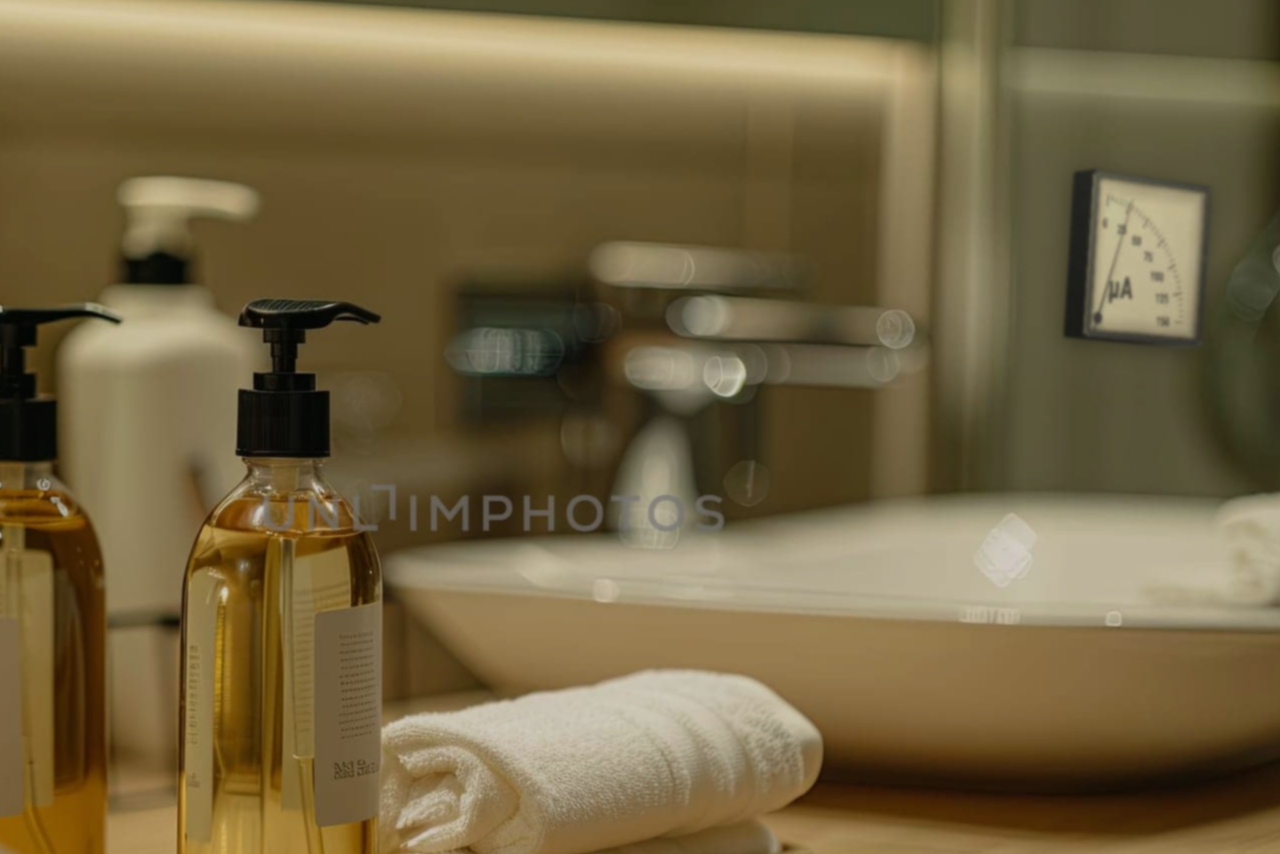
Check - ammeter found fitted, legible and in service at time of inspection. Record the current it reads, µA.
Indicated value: 25 µA
